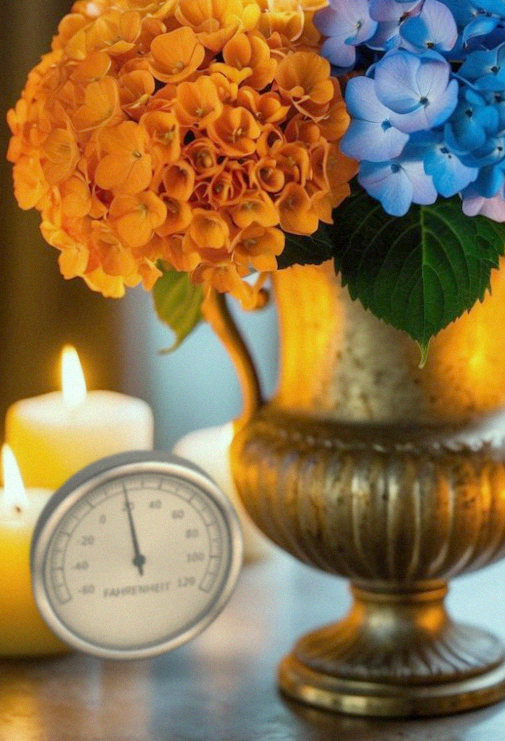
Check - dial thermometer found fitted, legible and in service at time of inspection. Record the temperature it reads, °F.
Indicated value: 20 °F
